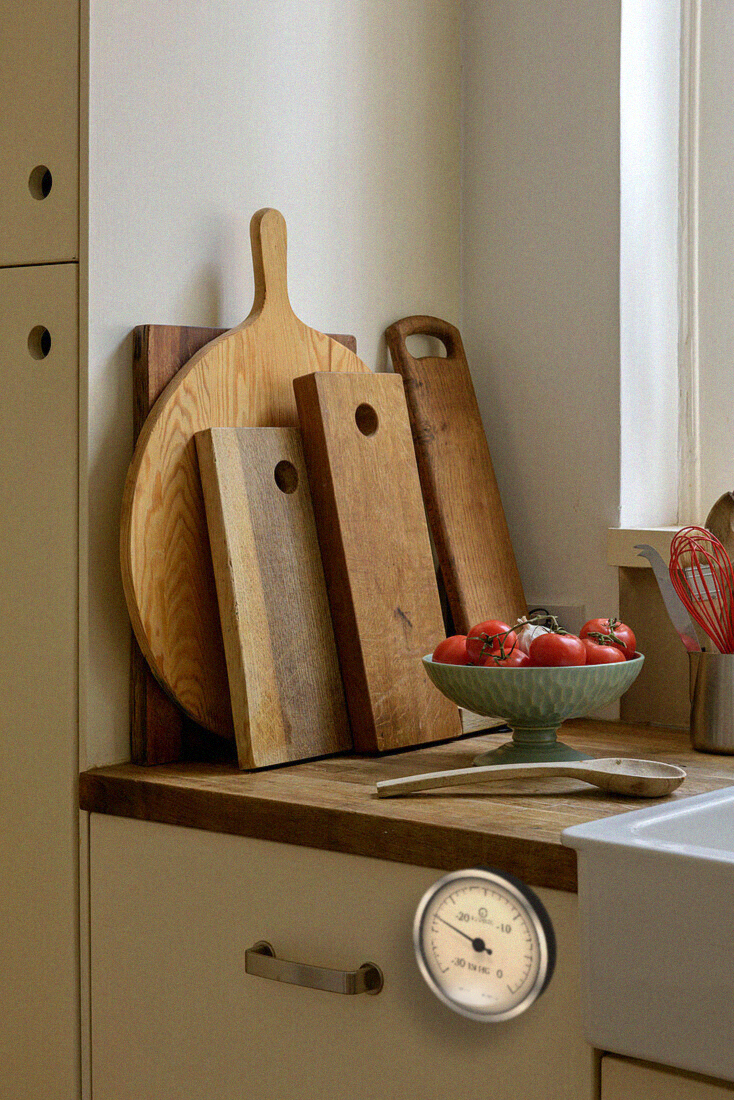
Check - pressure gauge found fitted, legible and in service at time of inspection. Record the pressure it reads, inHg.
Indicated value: -23 inHg
